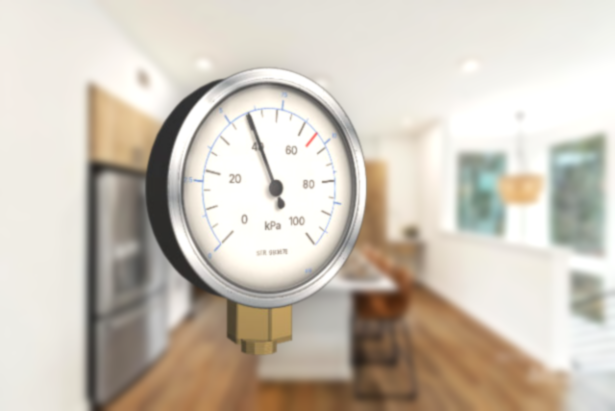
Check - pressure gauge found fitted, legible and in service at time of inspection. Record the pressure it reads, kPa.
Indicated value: 40 kPa
